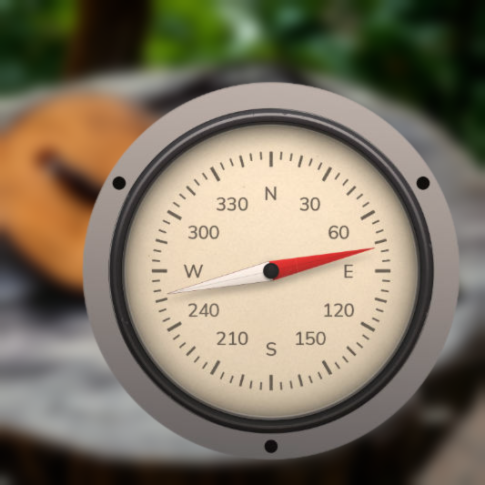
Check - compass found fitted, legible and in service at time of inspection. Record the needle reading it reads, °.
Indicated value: 77.5 °
